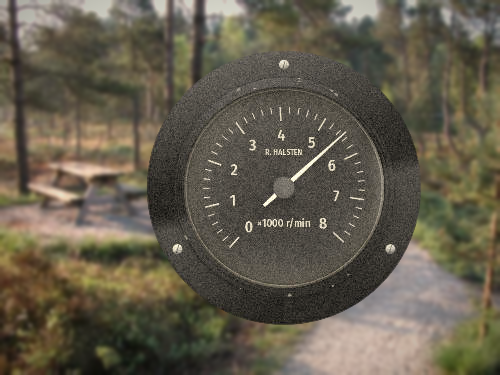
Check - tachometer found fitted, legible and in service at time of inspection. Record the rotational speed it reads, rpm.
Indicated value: 5500 rpm
